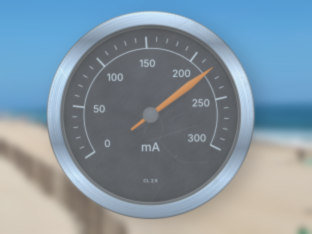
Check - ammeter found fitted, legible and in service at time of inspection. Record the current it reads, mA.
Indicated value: 220 mA
